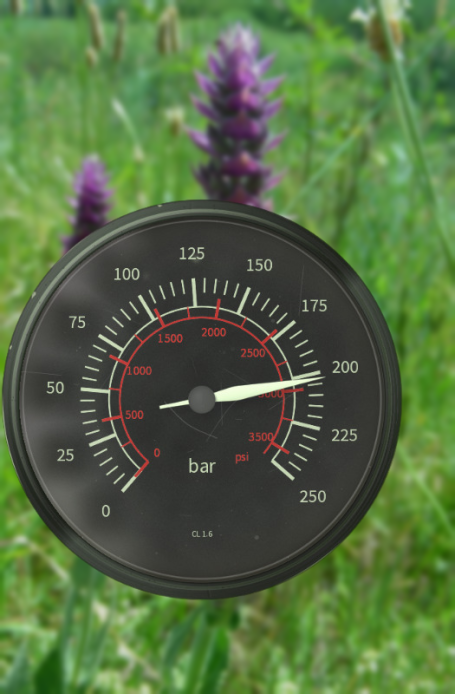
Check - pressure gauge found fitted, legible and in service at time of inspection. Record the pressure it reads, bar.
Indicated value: 202.5 bar
